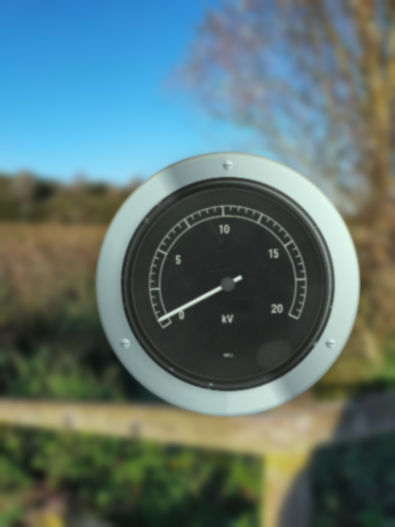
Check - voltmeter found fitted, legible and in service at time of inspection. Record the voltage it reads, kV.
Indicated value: 0.5 kV
